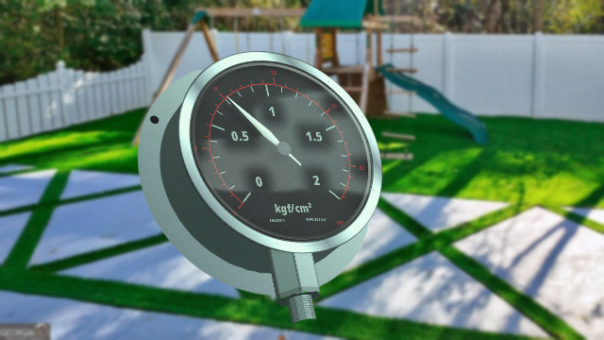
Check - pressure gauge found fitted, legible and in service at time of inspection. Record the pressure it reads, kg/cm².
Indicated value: 0.7 kg/cm²
